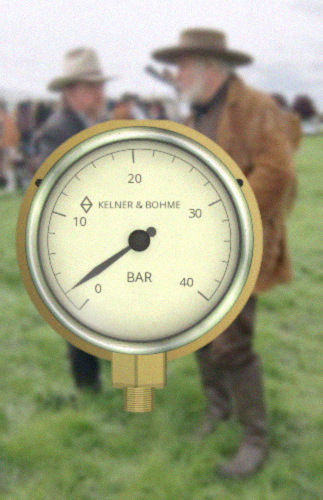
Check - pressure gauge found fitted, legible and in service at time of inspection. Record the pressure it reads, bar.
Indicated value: 2 bar
